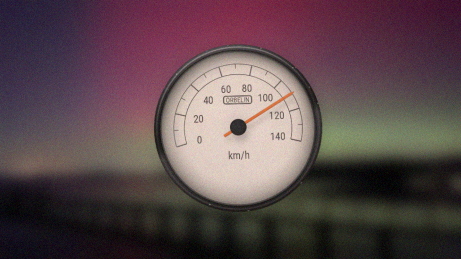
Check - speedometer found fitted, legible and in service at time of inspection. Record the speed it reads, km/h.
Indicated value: 110 km/h
